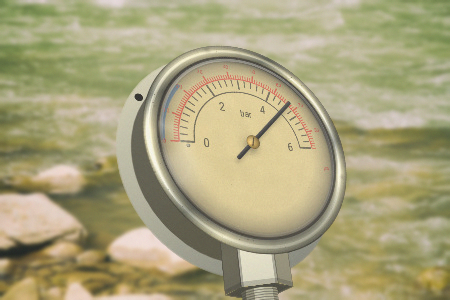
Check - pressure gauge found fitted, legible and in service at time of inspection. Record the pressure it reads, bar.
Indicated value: 4.6 bar
